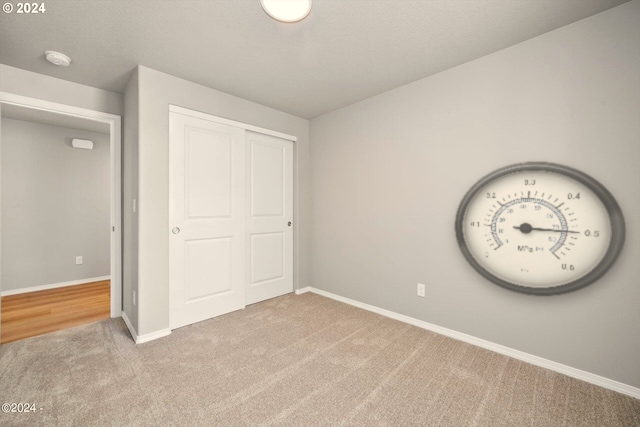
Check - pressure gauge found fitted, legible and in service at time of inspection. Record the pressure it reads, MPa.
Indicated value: 0.5 MPa
